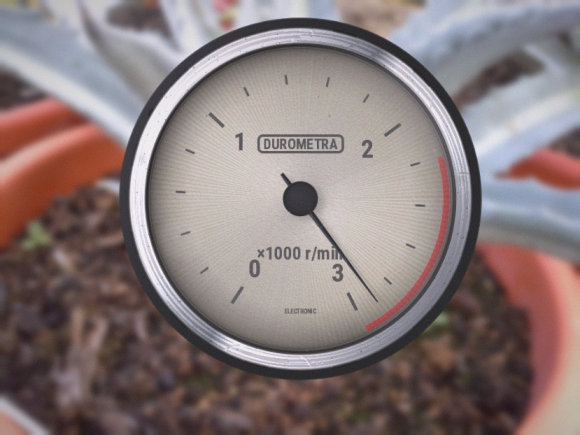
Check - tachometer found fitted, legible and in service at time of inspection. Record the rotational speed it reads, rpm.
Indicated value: 2900 rpm
